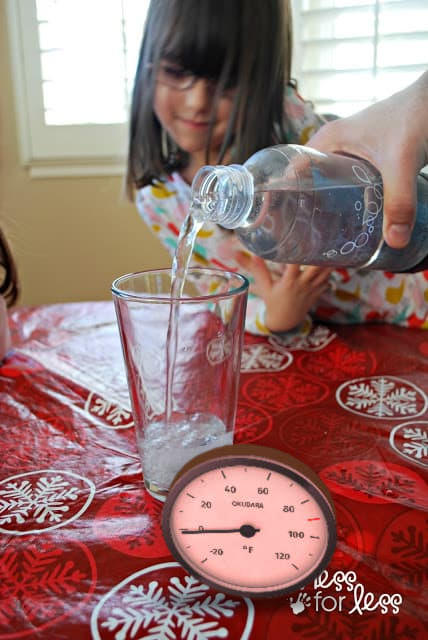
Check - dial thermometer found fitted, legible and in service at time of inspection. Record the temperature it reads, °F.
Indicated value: 0 °F
